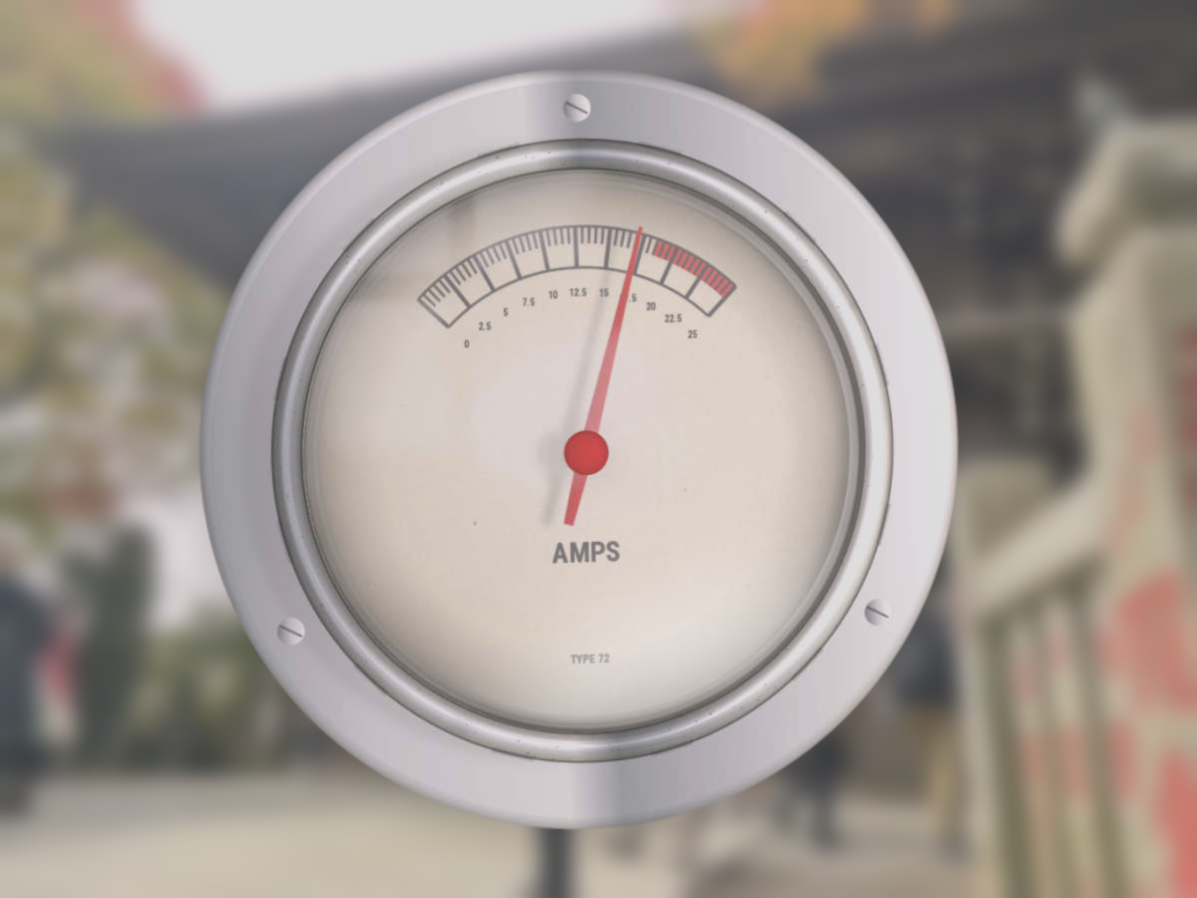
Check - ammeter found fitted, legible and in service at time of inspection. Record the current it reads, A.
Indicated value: 17 A
